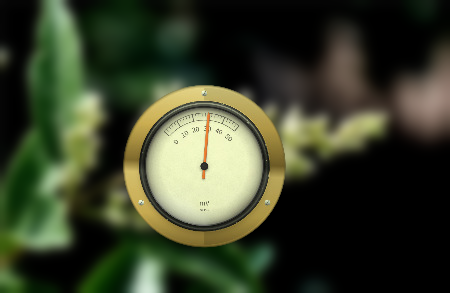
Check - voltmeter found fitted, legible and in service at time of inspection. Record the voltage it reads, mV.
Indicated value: 30 mV
